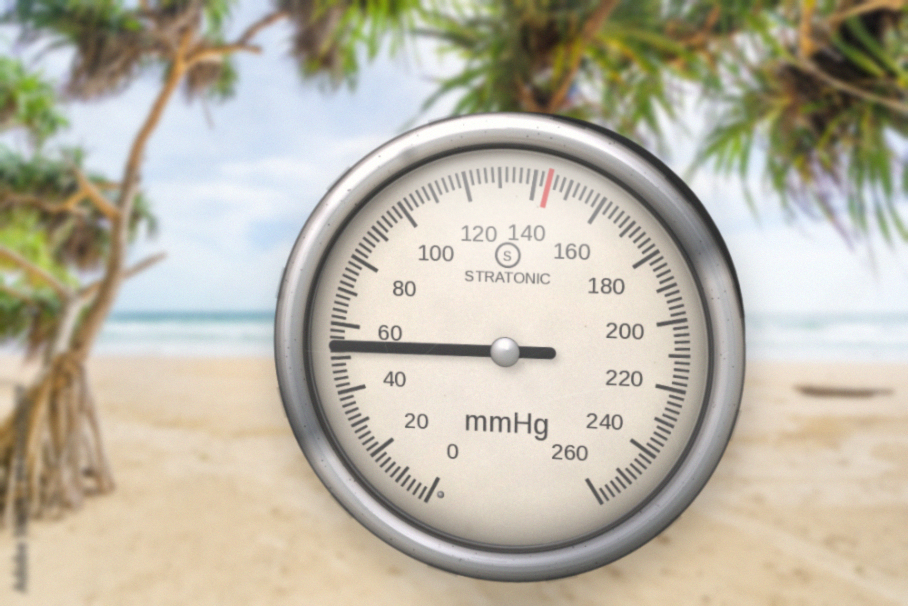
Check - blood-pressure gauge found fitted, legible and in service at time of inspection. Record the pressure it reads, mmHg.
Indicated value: 54 mmHg
